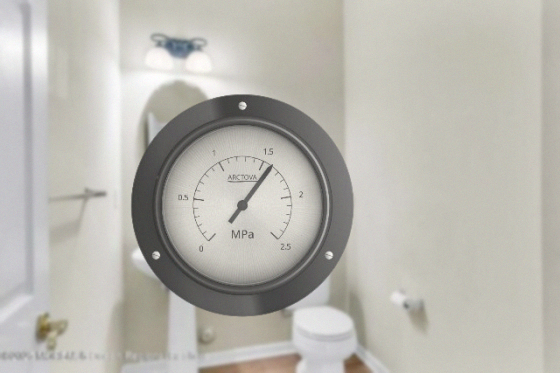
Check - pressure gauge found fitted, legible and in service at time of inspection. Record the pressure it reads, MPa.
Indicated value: 1.6 MPa
